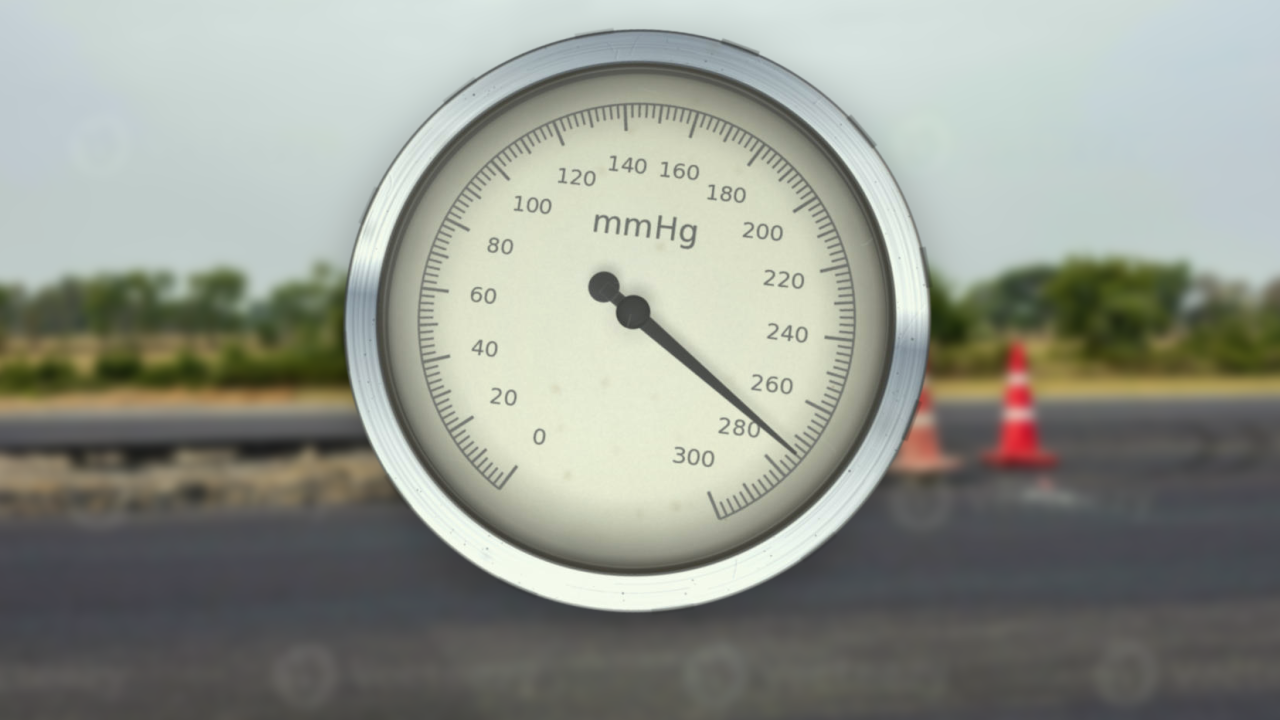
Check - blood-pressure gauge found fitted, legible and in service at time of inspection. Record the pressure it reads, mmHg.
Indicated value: 274 mmHg
